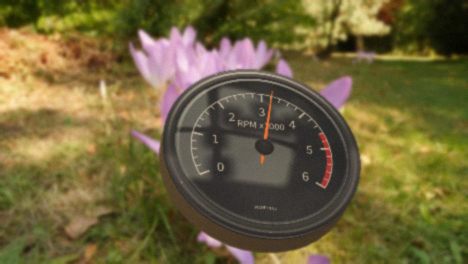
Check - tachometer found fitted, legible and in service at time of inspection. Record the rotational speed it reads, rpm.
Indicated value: 3200 rpm
